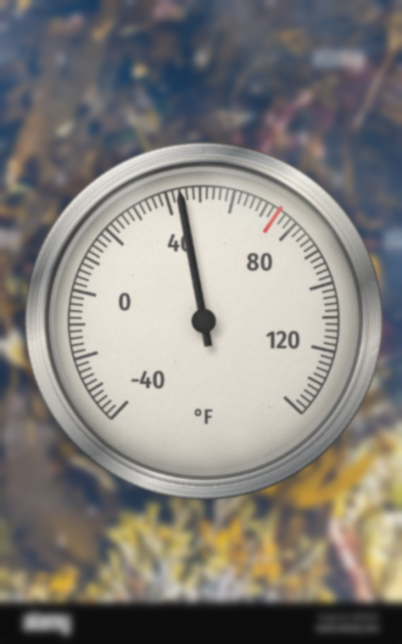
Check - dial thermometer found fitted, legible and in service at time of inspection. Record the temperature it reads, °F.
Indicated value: 44 °F
